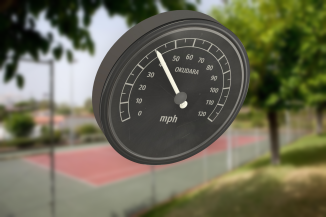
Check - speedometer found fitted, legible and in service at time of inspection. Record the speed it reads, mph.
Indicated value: 40 mph
